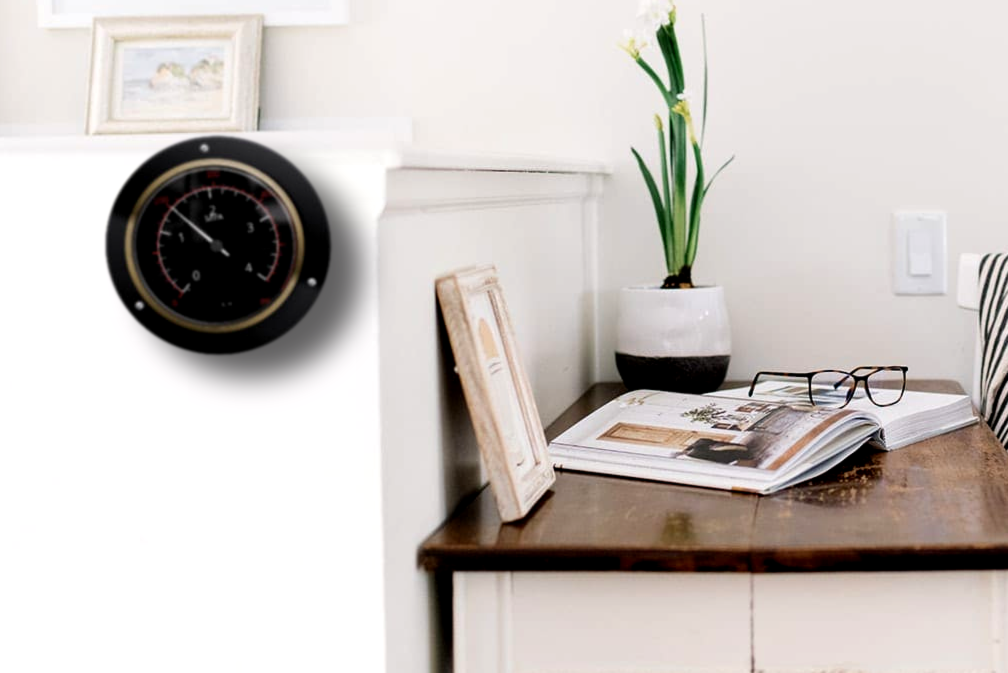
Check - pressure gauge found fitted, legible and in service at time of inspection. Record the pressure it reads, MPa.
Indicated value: 1.4 MPa
